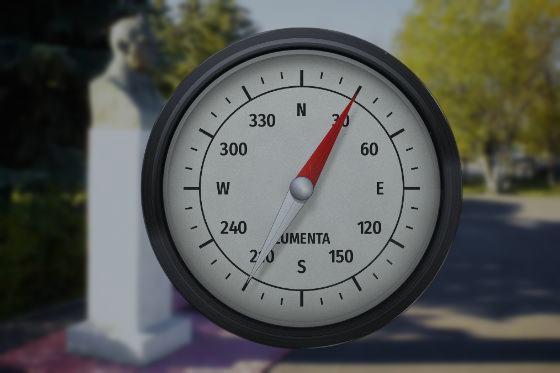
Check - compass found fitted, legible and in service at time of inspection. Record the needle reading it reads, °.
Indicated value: 30 °
